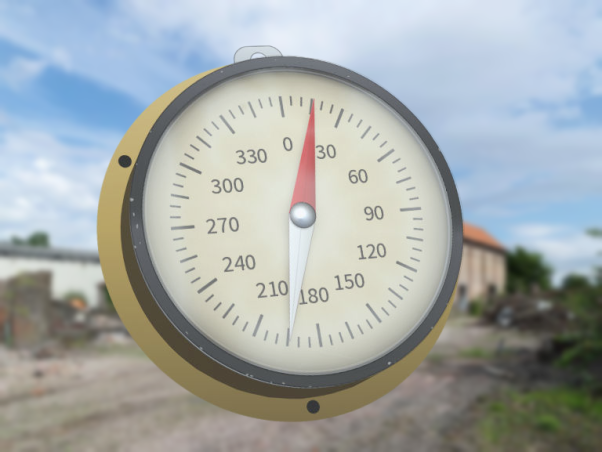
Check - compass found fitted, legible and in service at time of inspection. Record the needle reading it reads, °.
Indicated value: 15 °
